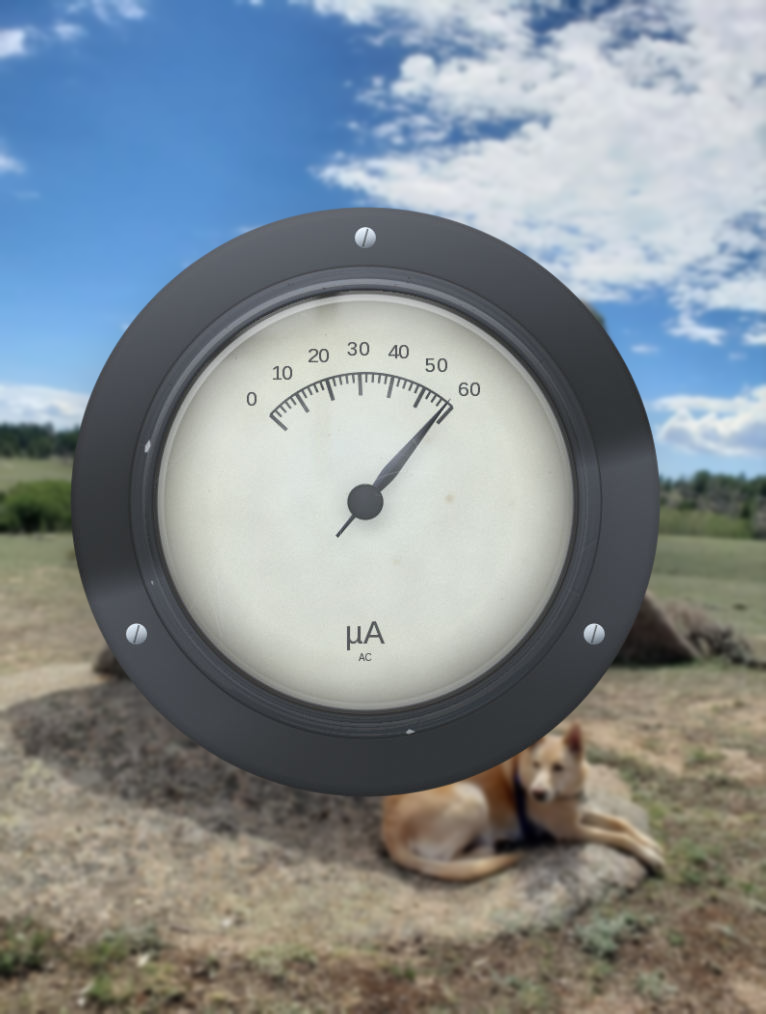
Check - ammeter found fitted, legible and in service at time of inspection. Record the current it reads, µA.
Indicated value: 58 µA
